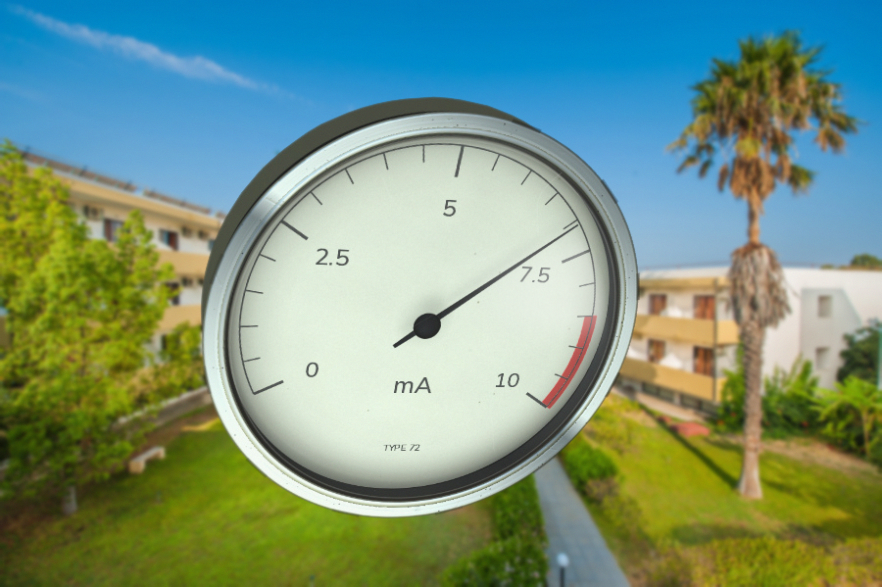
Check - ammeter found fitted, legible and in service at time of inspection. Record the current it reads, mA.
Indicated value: 7 mA
